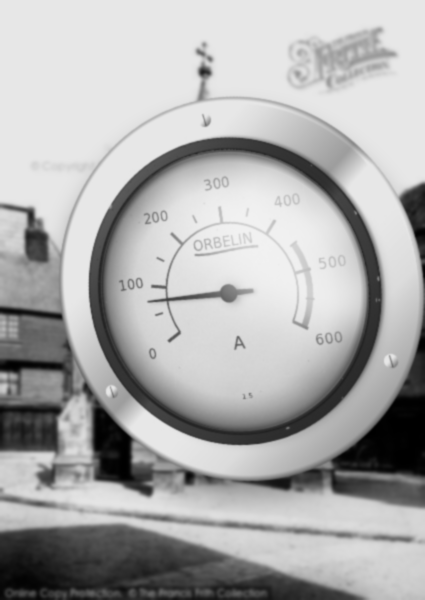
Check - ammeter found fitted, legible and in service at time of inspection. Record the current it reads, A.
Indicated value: 75 A
